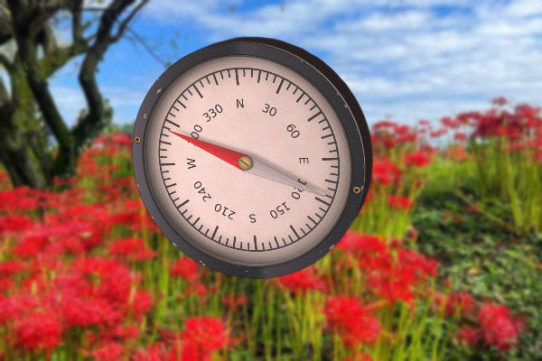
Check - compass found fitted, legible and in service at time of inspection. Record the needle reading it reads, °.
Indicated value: 295 °
